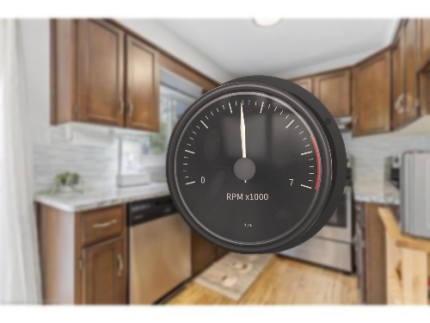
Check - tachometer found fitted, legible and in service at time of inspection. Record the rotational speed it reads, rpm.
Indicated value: 3400 rpm
